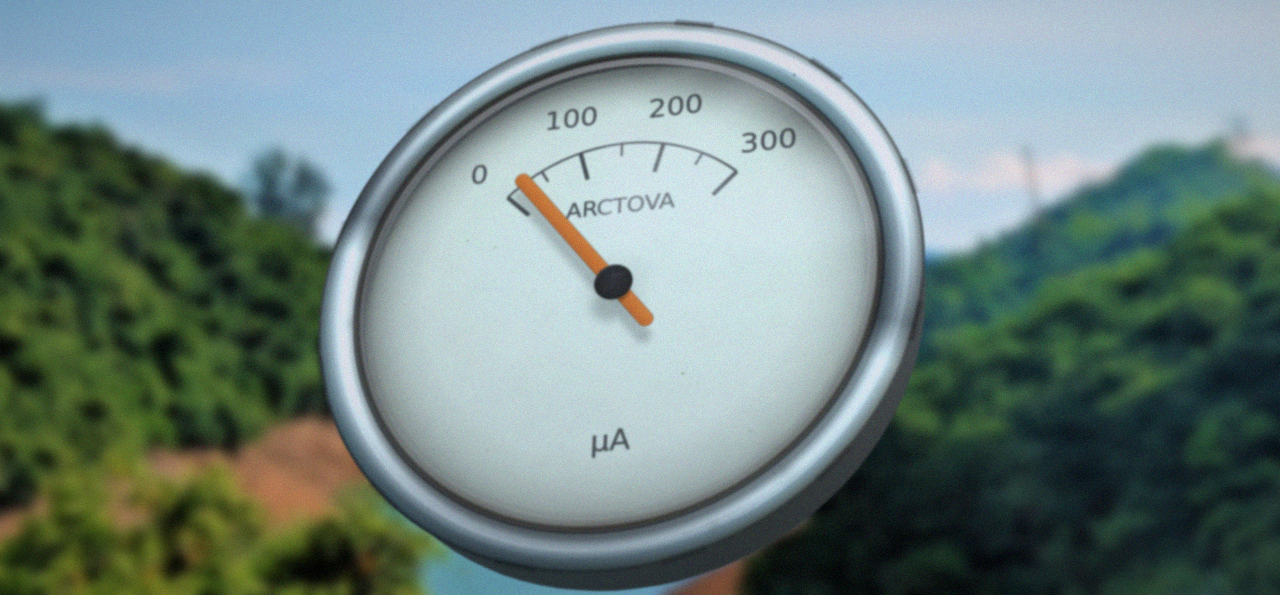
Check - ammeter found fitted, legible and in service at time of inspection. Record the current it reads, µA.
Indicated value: 25 µA
